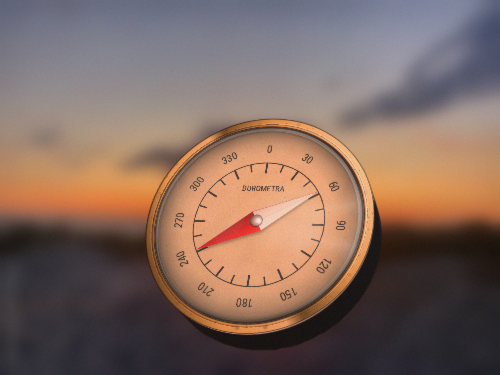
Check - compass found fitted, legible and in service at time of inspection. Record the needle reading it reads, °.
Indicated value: 240 °
